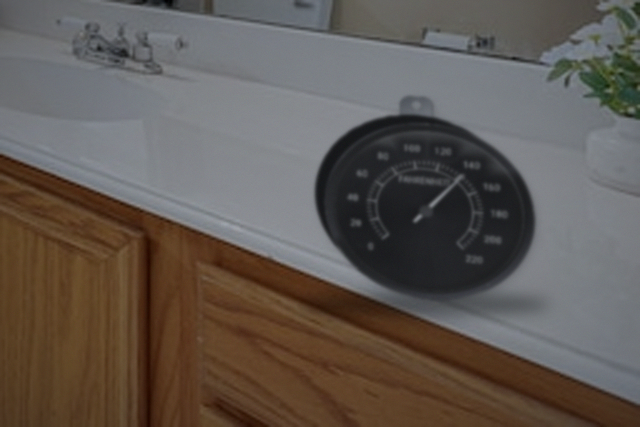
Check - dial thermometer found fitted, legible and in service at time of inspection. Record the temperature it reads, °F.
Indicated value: 140 °F
